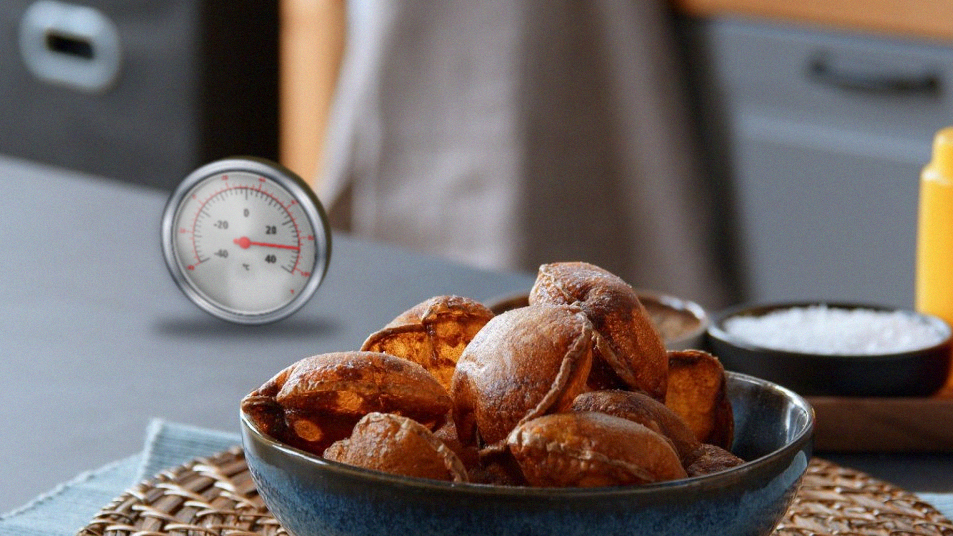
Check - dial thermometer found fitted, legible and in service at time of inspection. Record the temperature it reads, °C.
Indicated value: 30 °C
